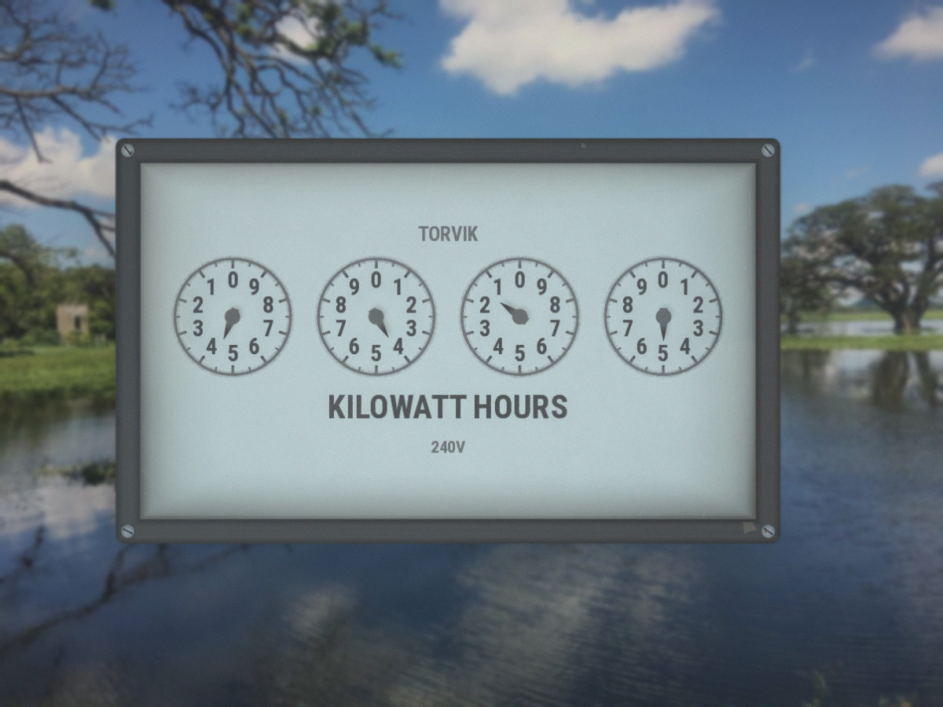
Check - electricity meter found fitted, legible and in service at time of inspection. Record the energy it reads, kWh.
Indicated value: 4415 kWh
